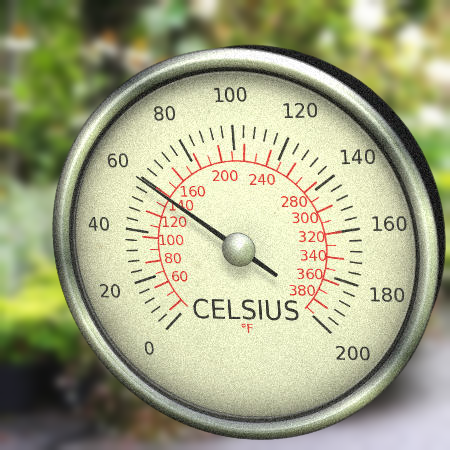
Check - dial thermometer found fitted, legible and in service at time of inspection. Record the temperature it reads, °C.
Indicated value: 60 °C
